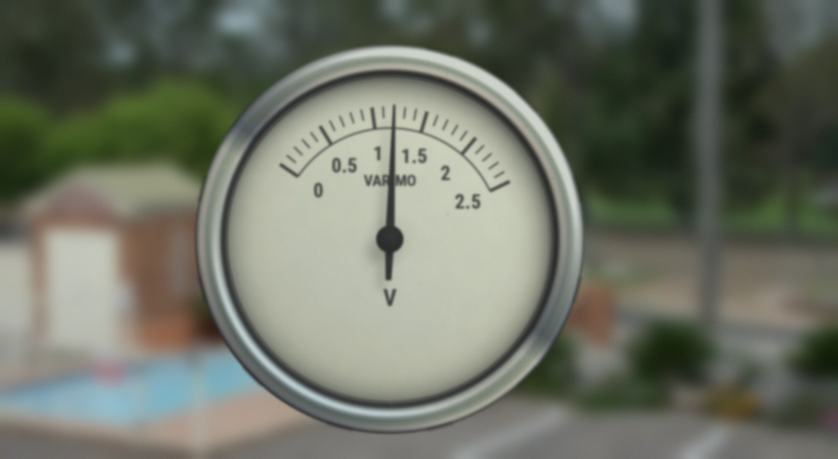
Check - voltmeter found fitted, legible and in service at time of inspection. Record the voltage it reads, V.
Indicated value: 1.2 V
